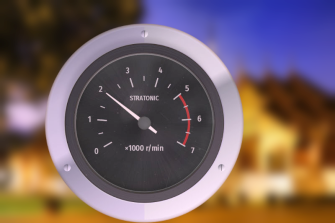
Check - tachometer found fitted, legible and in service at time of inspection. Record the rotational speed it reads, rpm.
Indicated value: 2000 rpm
